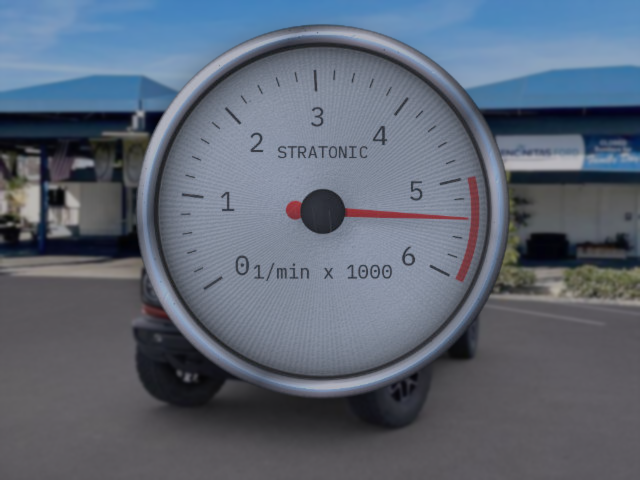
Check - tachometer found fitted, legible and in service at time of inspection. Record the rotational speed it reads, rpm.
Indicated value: 5400 rpm
